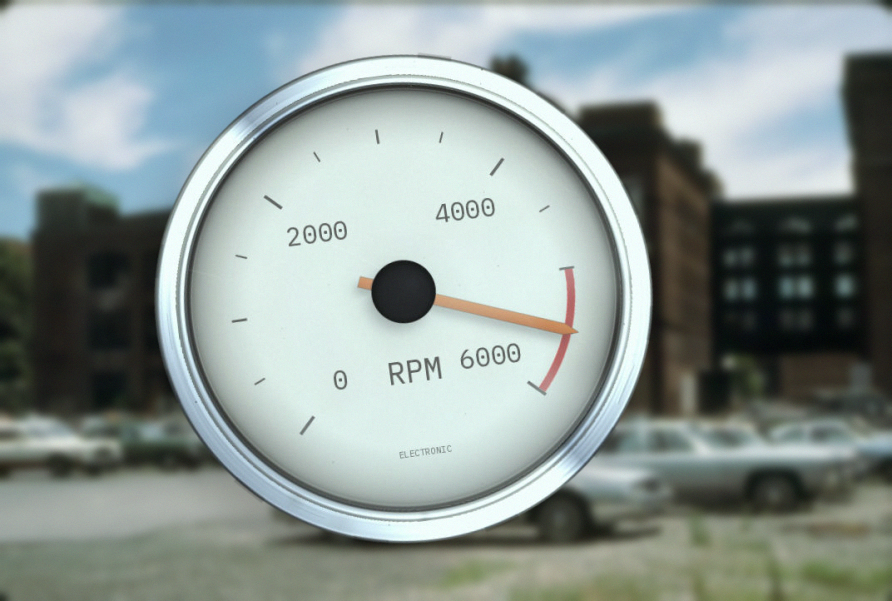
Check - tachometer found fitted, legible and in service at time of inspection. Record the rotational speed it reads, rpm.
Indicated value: 5500 rpm
